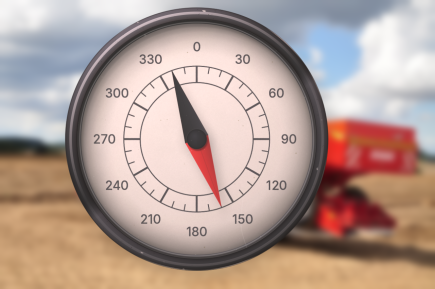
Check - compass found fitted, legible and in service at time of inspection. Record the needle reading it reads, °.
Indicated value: 160 °
